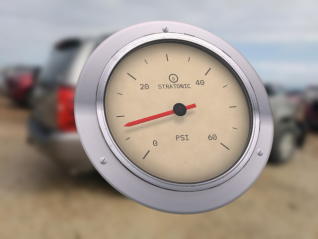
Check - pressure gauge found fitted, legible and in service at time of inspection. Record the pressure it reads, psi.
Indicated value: 7.5 psi
